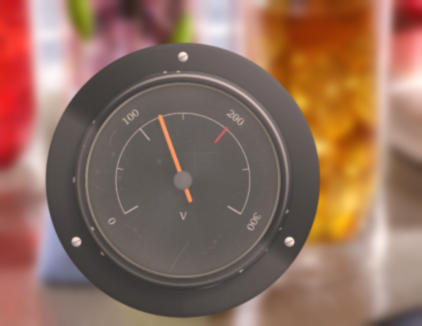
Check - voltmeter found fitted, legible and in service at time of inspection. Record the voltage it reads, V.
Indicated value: 125 V
